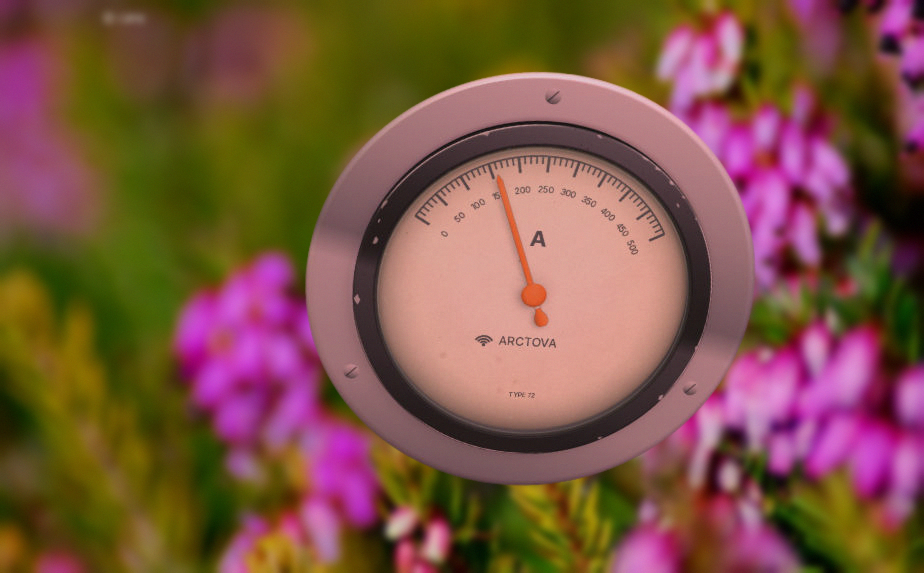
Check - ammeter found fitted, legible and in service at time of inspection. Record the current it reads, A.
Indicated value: 160 A
